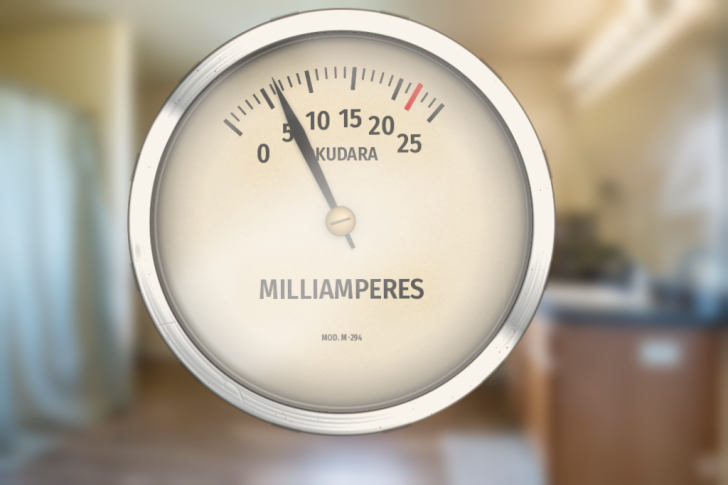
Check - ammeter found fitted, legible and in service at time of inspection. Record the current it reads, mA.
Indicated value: 6.5 mA
